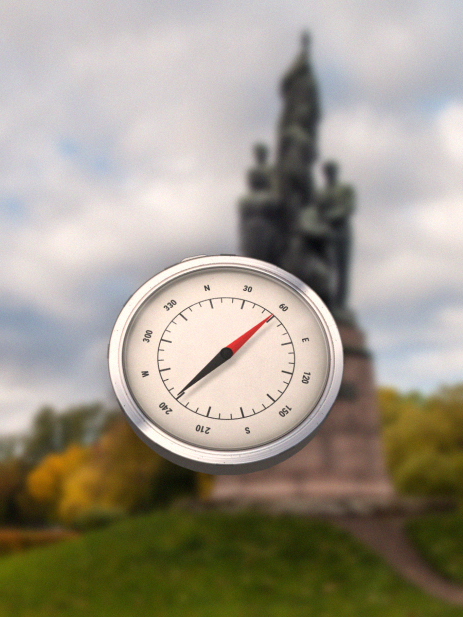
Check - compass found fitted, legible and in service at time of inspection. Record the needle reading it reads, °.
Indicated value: 60 °
